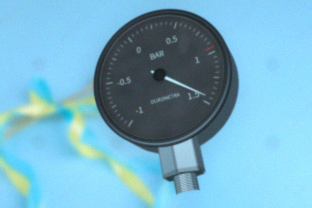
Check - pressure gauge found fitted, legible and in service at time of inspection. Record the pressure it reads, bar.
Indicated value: 1.45 bar
